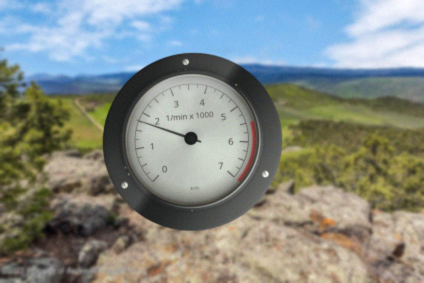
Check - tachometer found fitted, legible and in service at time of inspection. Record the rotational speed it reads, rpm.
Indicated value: 1750 rpm
